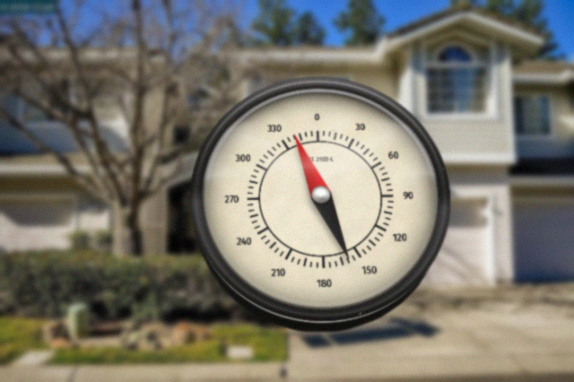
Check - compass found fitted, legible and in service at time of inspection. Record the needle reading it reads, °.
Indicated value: 340 °
